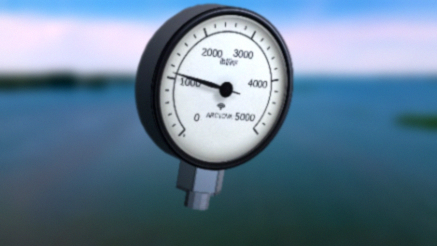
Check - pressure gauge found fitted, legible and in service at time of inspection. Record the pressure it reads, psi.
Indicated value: 1100 psi
